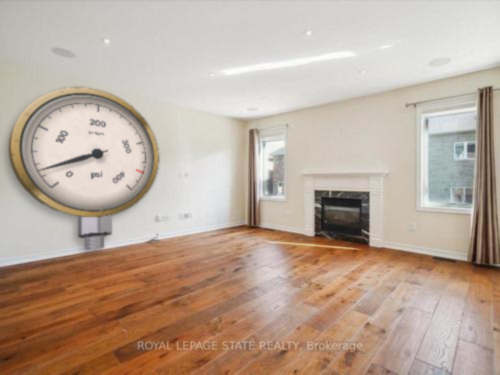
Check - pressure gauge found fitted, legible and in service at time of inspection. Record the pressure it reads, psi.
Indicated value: 30 psi
